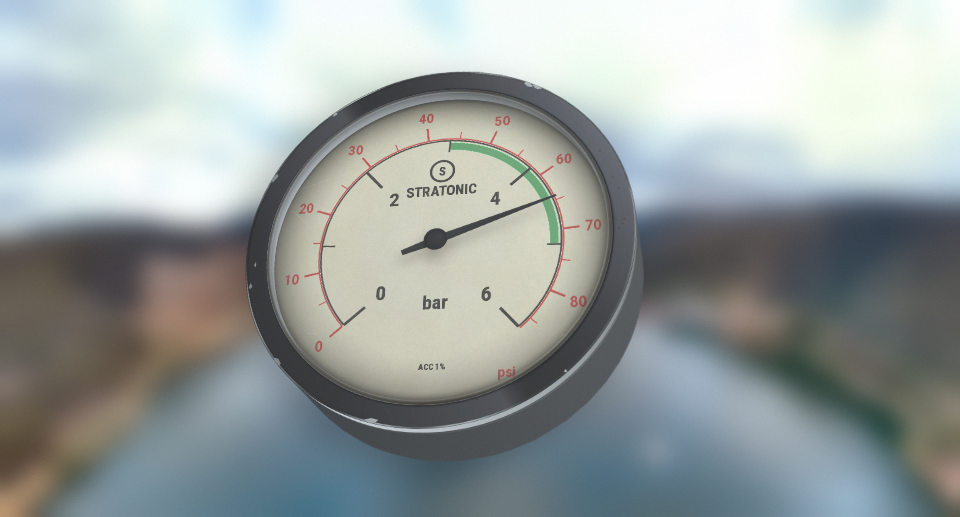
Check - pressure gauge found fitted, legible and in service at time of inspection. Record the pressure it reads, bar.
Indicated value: 4.5 bar
